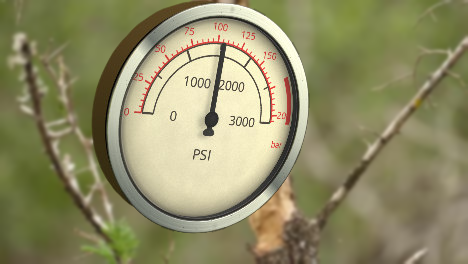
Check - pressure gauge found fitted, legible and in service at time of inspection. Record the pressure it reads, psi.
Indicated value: 1500 psi
